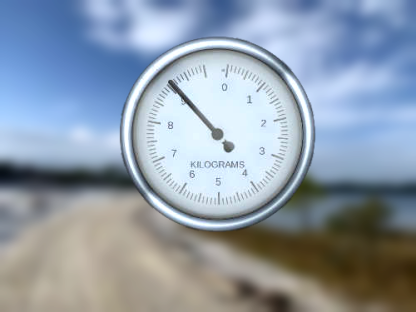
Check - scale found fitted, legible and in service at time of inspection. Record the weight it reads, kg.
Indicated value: 9.1 kg
